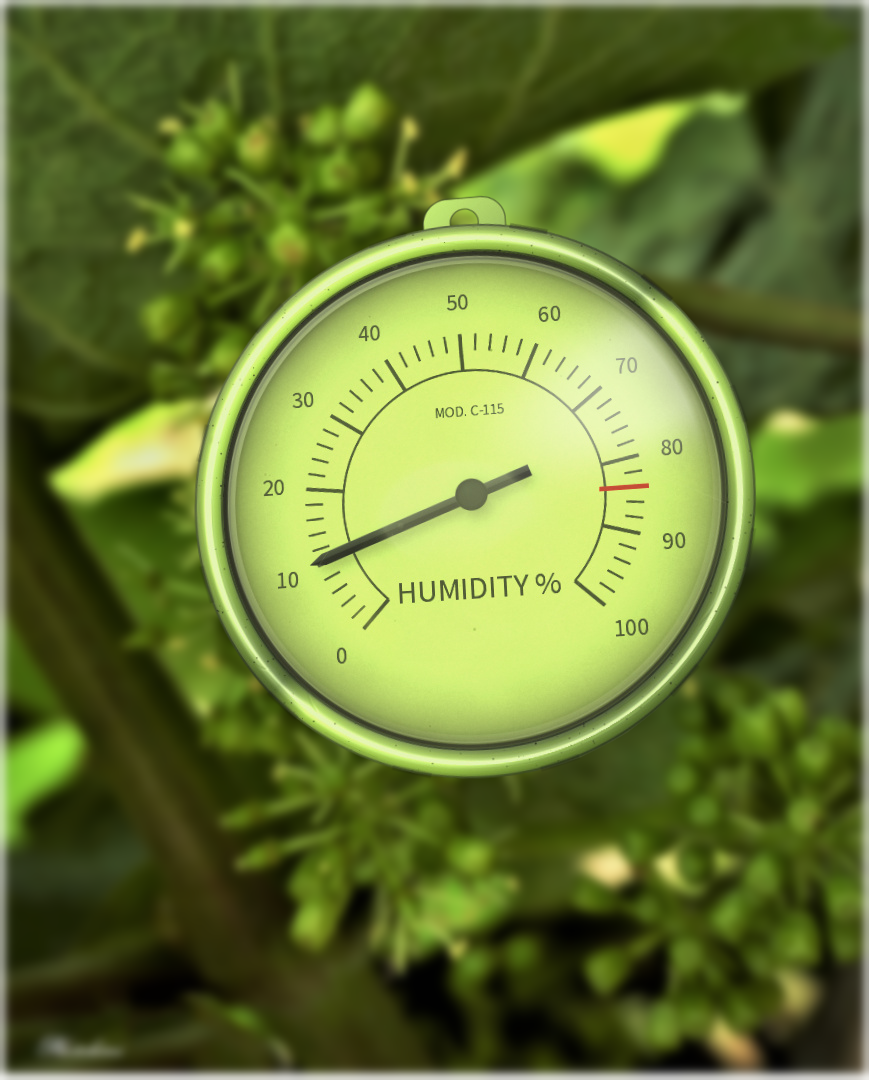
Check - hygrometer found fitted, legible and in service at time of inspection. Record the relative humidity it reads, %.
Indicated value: 10 %
